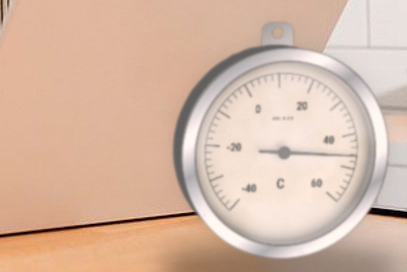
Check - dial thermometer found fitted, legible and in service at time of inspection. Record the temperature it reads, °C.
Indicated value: 46 °C
